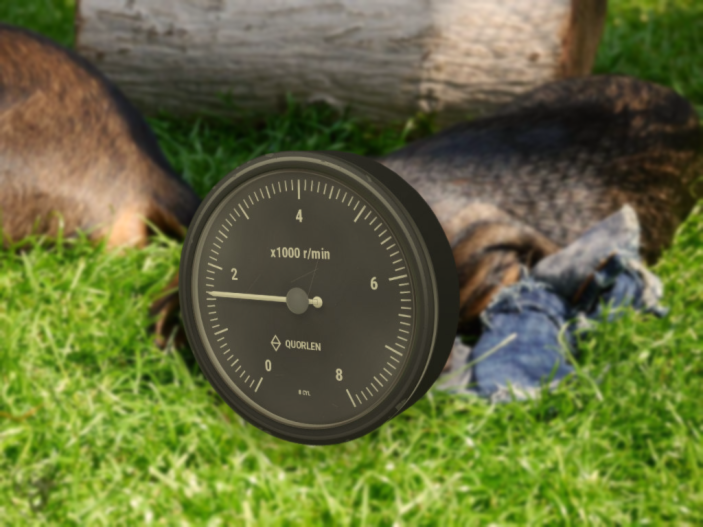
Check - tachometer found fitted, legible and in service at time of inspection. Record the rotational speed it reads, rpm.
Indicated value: 1600 rpm
